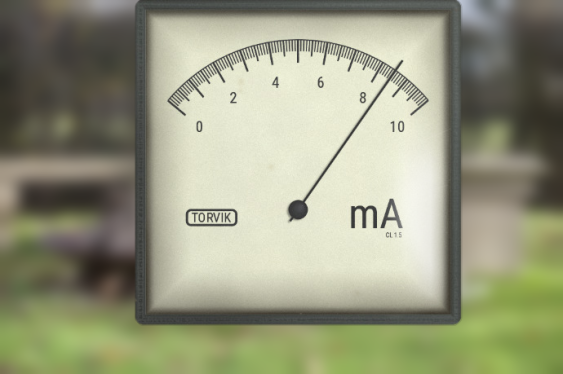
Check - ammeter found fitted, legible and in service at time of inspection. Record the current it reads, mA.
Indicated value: 8.5 mA
